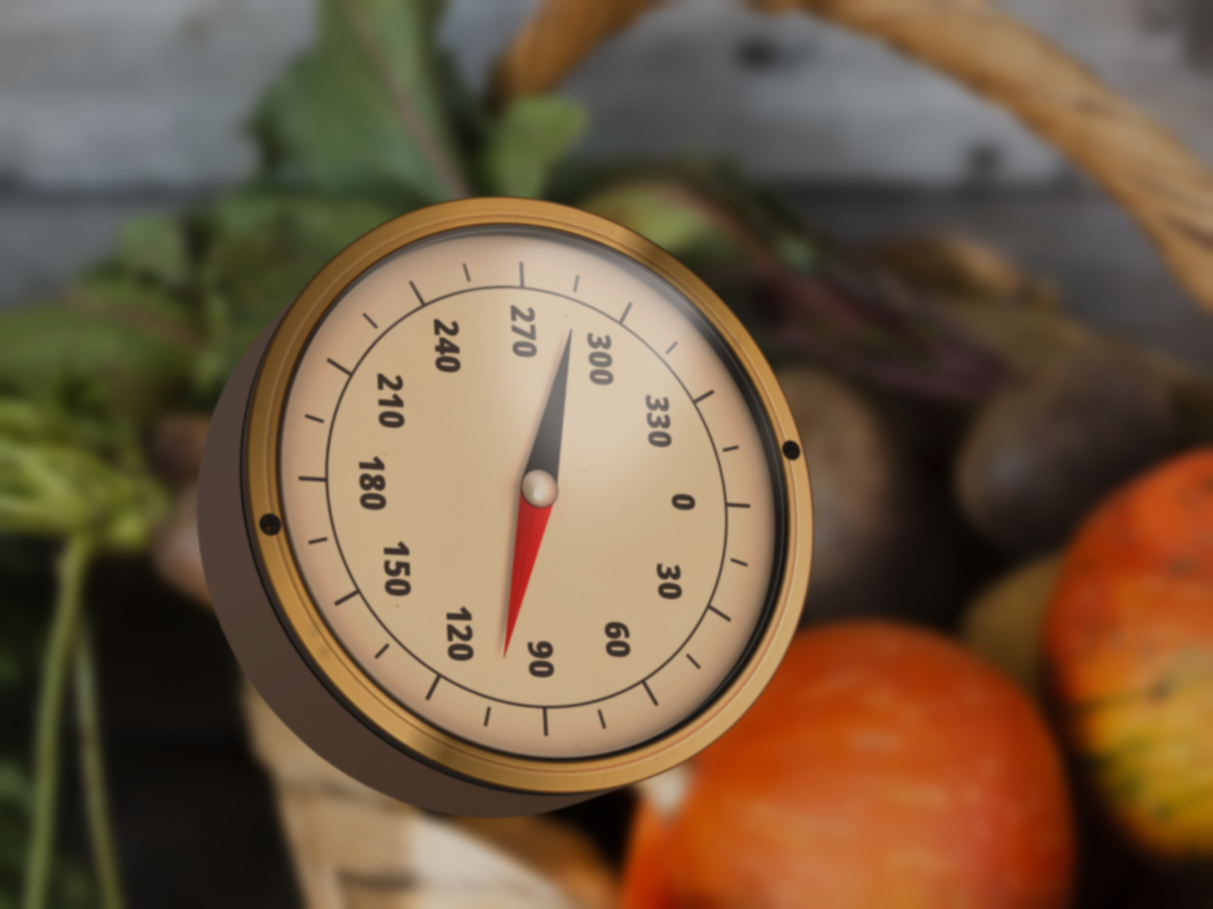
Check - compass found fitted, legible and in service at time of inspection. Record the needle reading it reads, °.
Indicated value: 105 °
